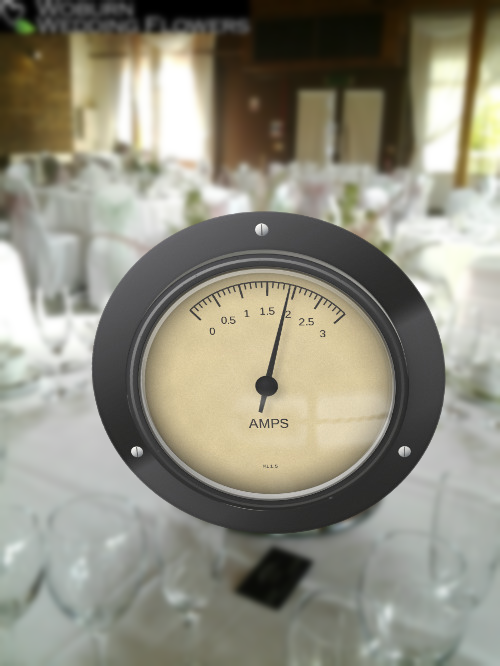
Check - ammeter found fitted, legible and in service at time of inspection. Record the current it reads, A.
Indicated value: 1.9 A
